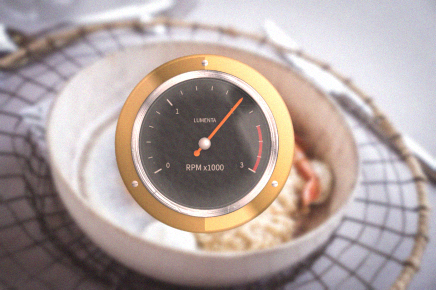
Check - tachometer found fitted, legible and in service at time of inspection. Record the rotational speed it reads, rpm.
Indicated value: 2000 rpm
